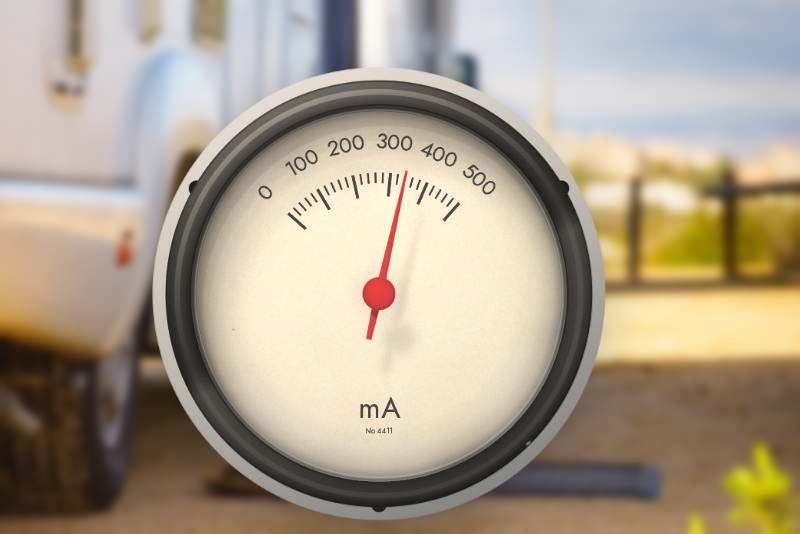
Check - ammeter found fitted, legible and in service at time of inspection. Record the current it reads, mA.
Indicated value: 340 mA
